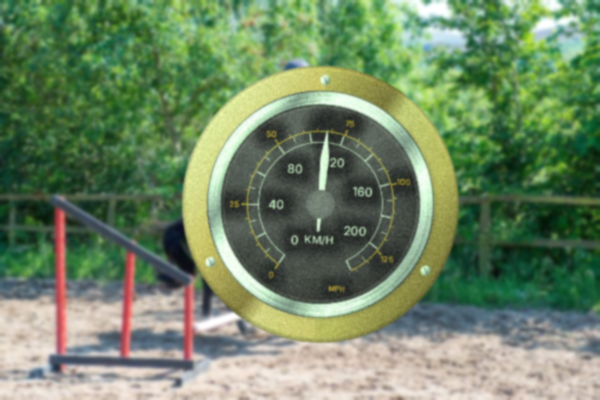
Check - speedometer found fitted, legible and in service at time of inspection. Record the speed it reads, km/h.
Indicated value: 110 km/h
